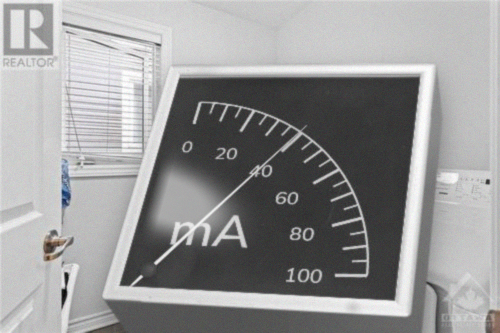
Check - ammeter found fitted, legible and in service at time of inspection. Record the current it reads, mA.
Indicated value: 40 mA
